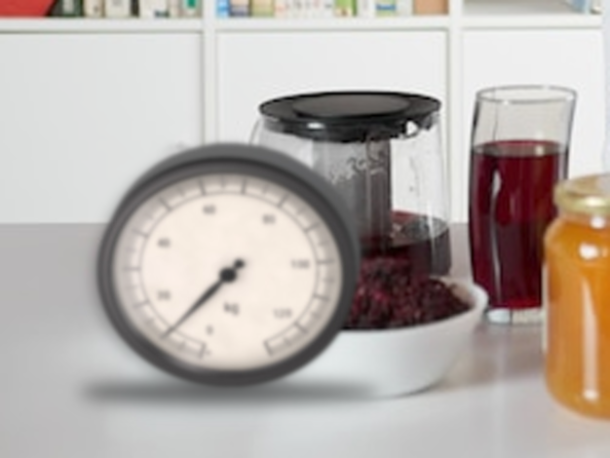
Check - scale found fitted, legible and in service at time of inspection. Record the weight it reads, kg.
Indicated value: 10 kg
